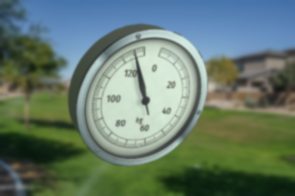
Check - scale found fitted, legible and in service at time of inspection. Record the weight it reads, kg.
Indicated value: 125 kg
